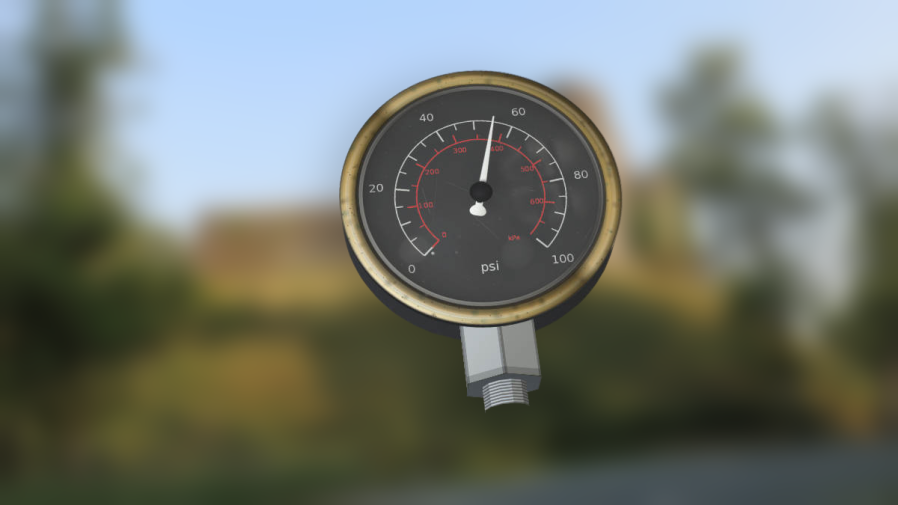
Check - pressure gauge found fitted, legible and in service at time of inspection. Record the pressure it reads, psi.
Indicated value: 55 psi
